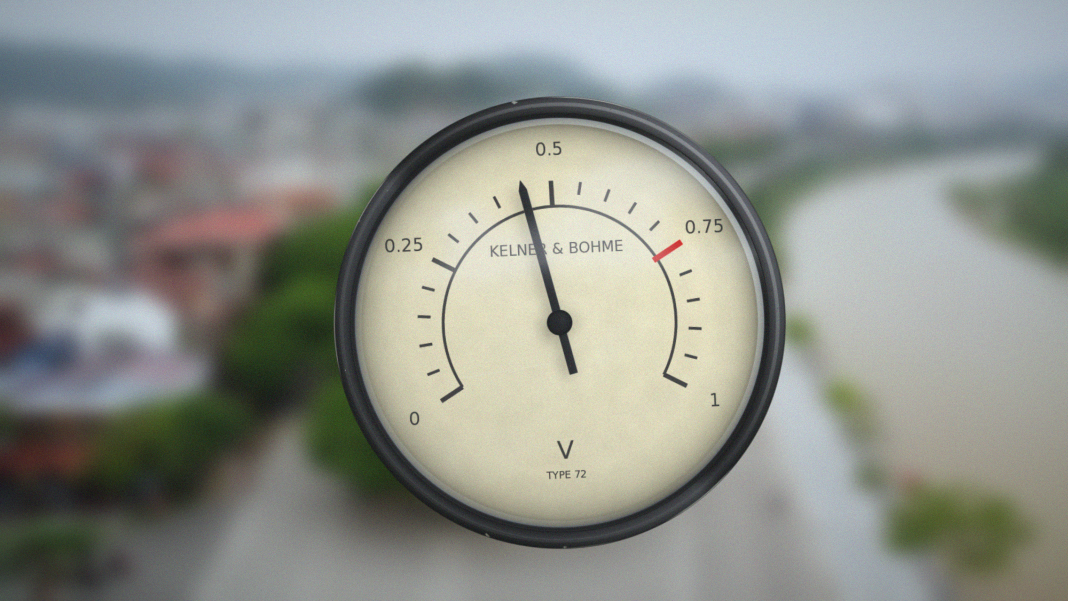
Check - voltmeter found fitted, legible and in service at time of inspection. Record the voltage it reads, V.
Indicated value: 0.45 V
